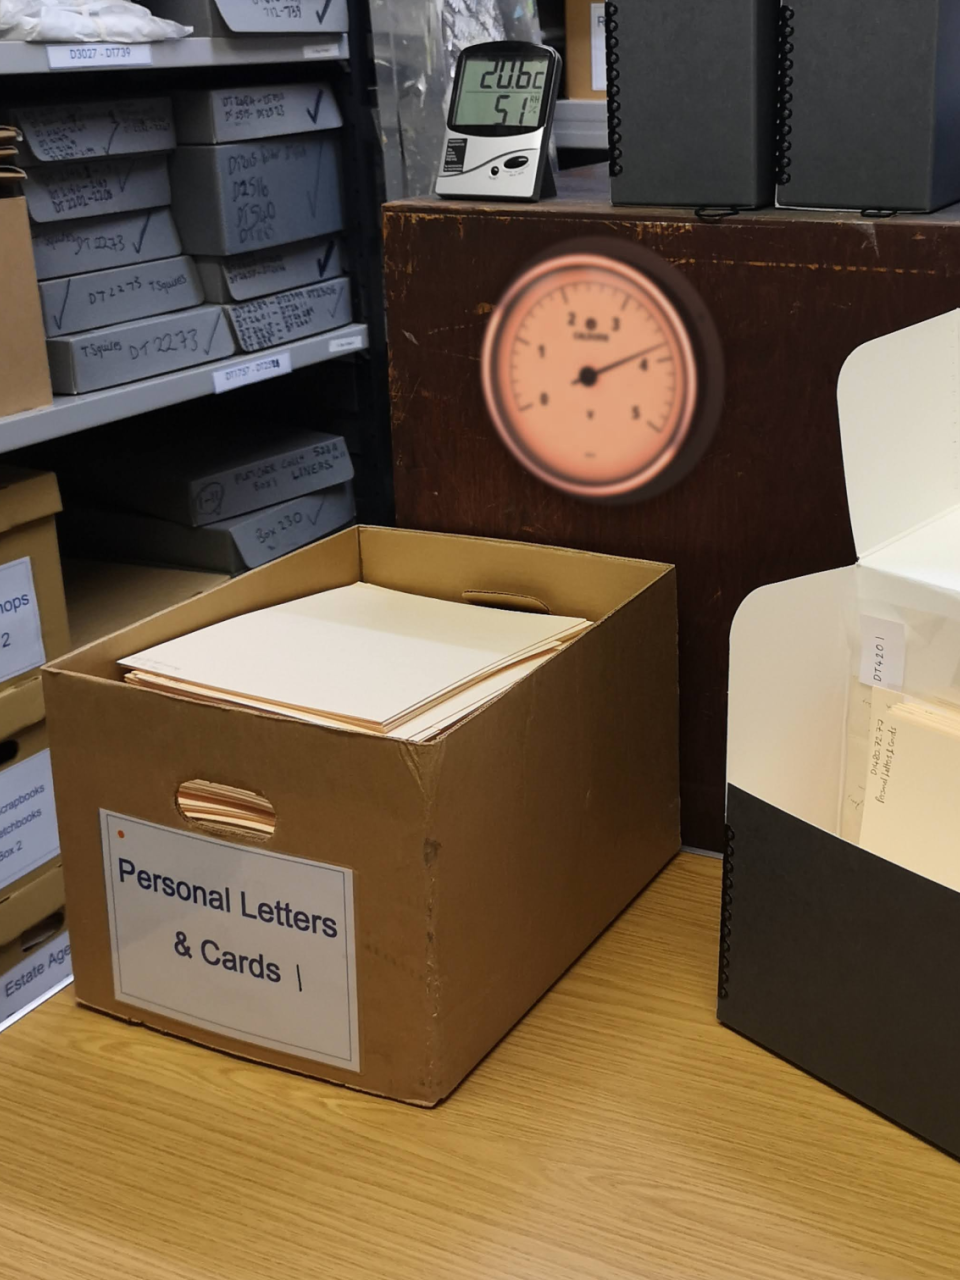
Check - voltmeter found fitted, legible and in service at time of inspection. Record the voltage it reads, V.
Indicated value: 3.8 V
